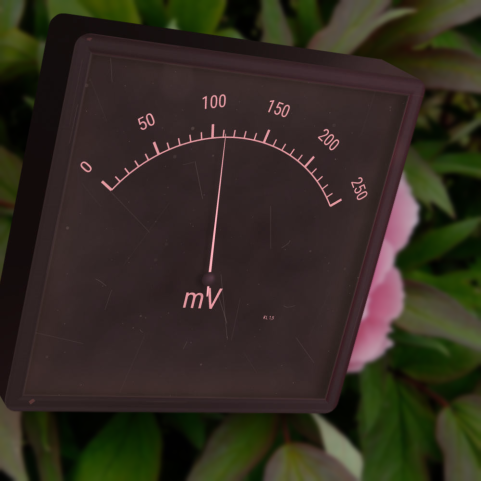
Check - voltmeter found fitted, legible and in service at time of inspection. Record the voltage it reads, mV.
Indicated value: 110 mV
